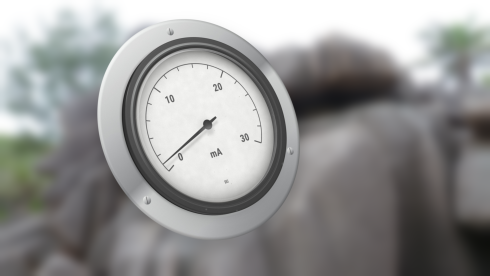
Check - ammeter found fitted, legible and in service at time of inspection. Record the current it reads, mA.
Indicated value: 1 mA
